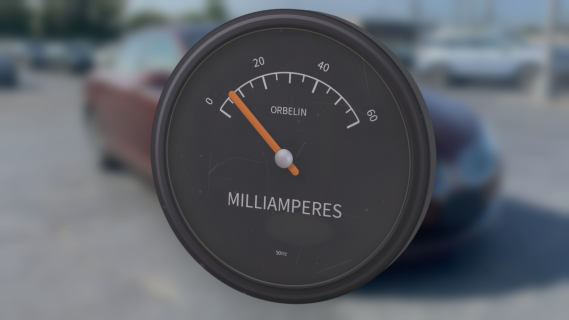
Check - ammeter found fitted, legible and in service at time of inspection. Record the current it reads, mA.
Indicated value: 7.5 mA
